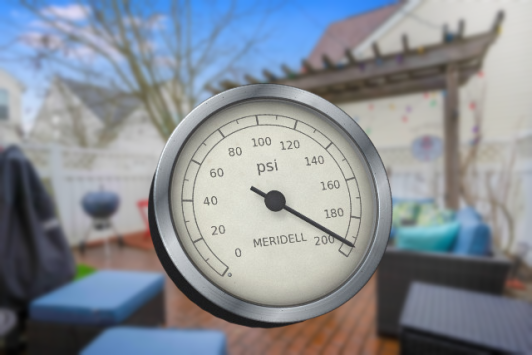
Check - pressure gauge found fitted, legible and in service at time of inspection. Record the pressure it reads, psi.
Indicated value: 195 psi
